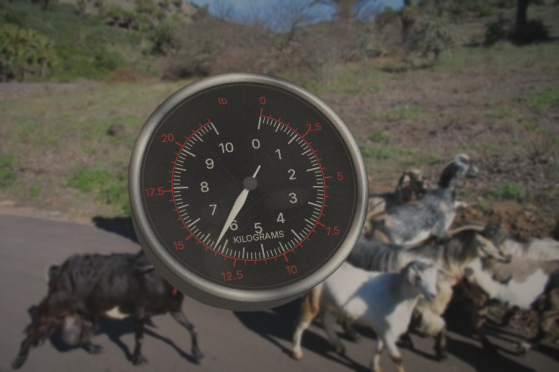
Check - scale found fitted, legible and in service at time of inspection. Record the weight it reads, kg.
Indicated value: 6.2 kg
